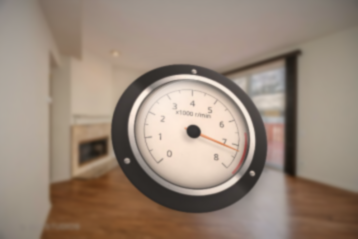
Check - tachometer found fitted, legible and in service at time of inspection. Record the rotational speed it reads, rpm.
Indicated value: 7250 rpm
